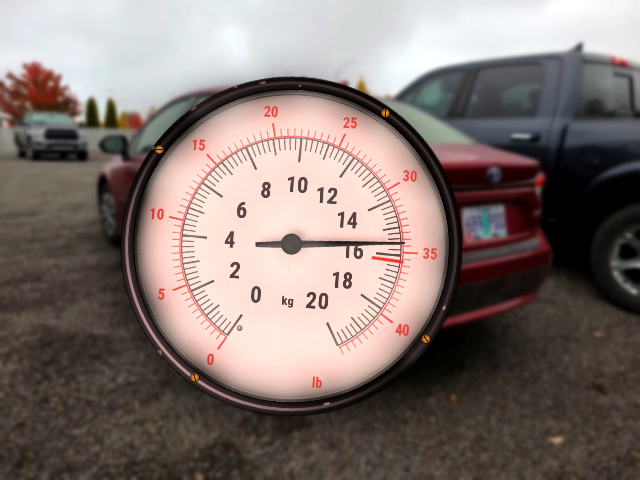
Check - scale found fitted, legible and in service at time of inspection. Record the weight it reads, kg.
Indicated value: 15.6 kg
